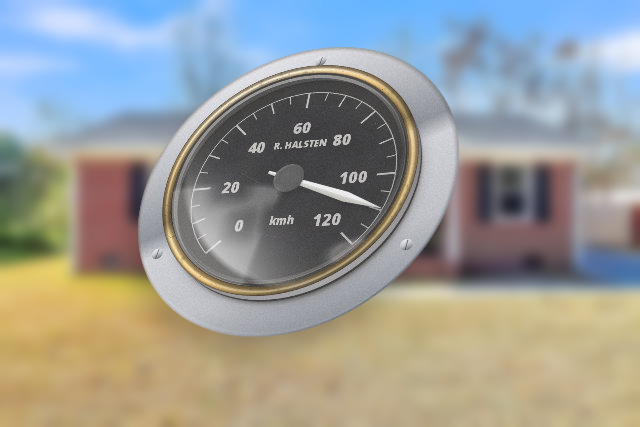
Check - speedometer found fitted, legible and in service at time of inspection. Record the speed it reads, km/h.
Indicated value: 110 km/h
